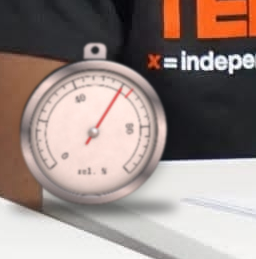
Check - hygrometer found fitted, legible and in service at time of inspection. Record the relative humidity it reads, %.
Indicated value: 60 %
